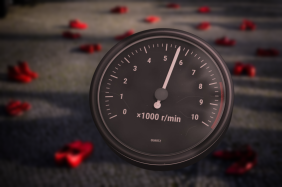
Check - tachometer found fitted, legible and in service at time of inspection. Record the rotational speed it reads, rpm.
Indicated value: 5600 rpm
